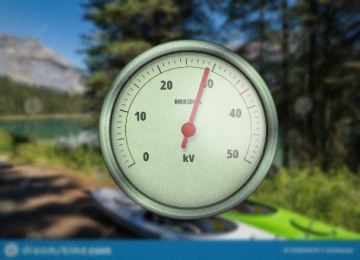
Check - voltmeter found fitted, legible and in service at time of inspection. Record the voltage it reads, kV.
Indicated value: 29 kV
